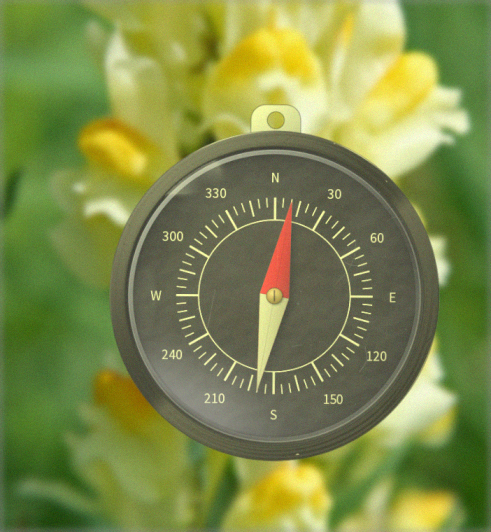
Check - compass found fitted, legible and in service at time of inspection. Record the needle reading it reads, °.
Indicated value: 10 °
